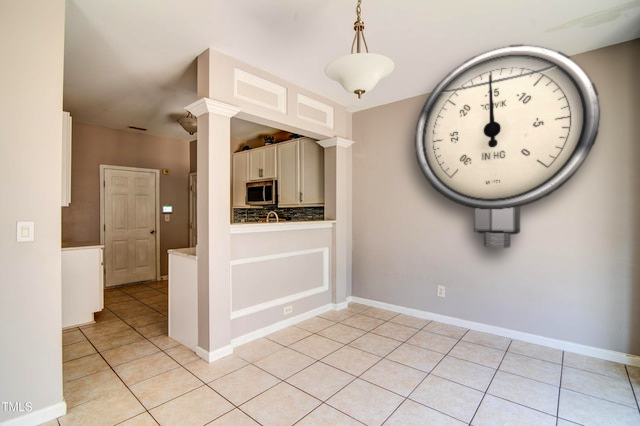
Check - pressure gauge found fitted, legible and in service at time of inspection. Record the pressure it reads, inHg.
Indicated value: -15 inHg
